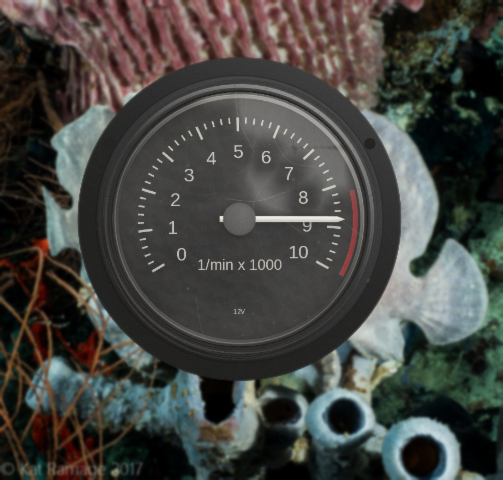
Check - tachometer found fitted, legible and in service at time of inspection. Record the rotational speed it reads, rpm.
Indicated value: 8800 rpm
